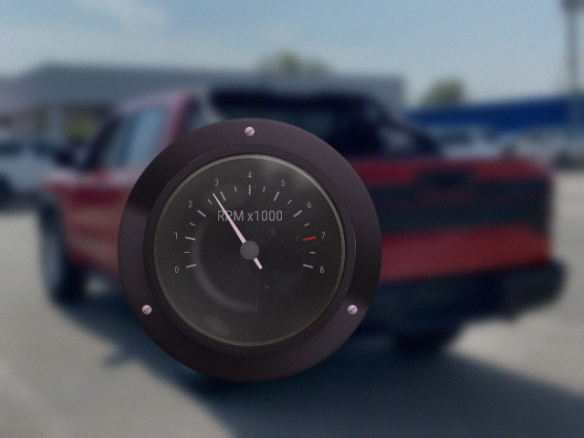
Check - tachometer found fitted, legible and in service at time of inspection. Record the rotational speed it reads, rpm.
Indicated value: 2750 rpm
